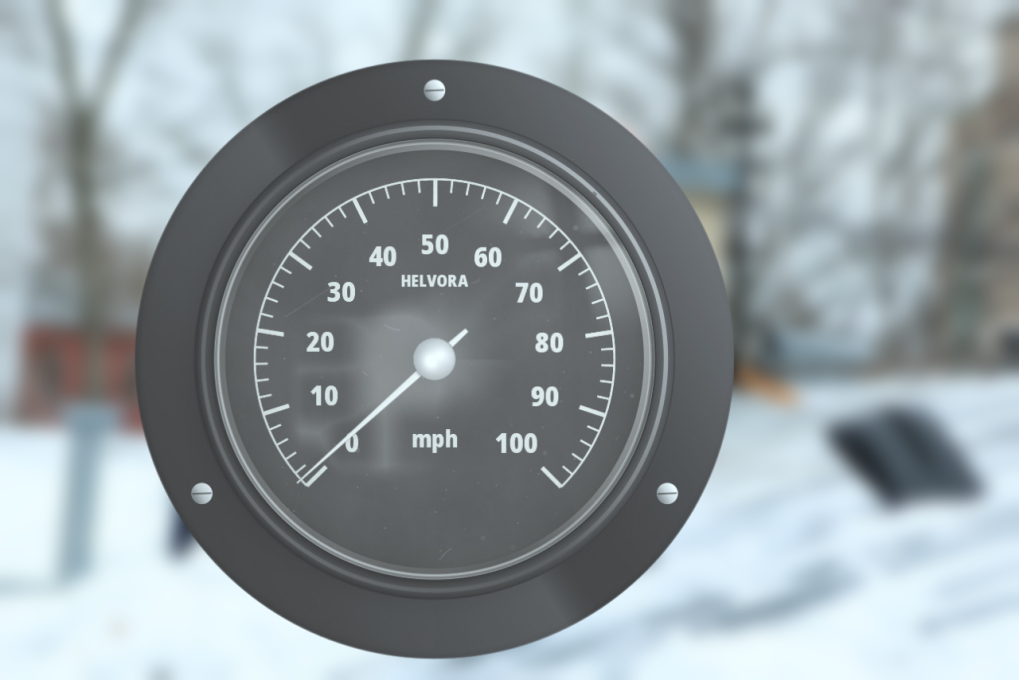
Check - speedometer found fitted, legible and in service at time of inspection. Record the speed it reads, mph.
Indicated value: 1 mph
